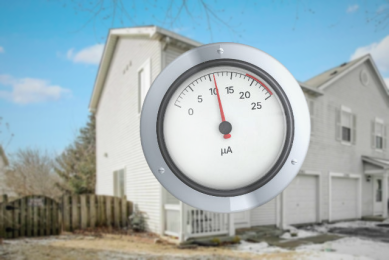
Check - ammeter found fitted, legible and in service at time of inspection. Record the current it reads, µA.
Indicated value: 11 µA
